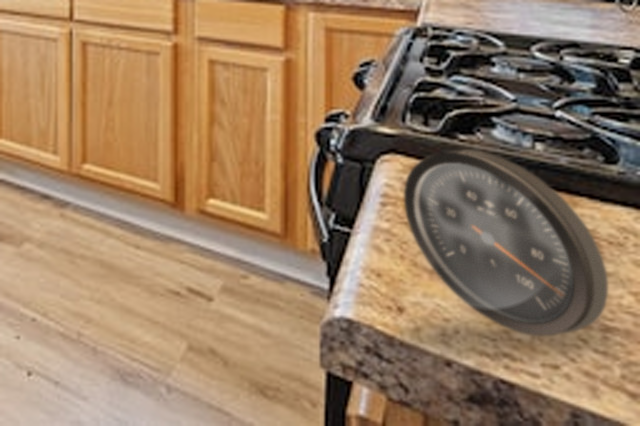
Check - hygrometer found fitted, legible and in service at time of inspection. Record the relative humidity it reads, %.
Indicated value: 90 %
